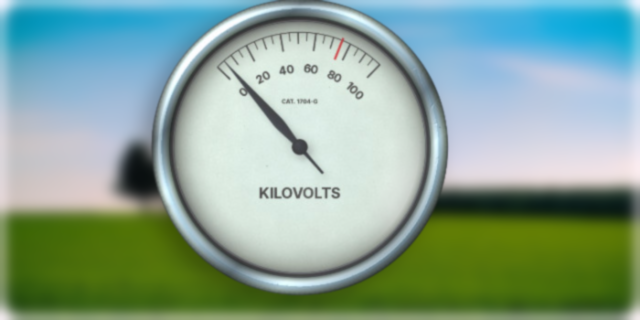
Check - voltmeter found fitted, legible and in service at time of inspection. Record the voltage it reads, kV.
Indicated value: 5 kV
